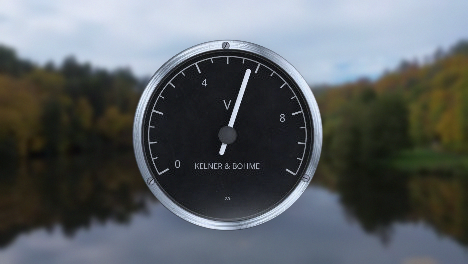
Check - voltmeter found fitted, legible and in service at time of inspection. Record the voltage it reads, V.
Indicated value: 5.75 V
